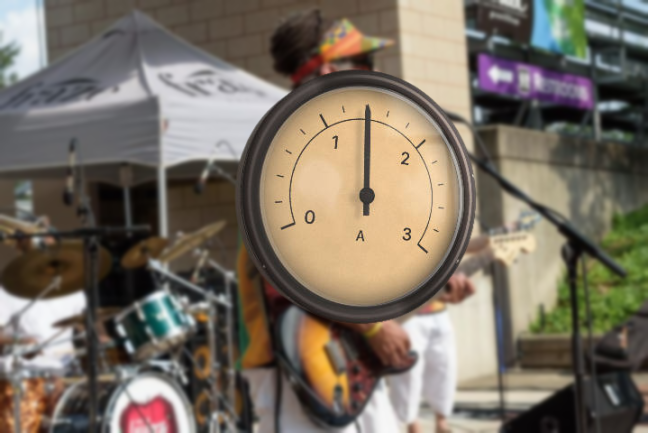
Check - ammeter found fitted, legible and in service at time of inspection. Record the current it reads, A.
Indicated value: 1.4 A
